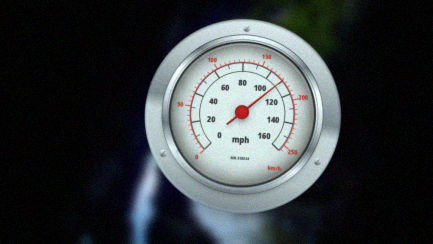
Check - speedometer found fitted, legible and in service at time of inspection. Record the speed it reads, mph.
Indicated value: 110 mph
